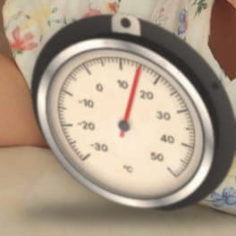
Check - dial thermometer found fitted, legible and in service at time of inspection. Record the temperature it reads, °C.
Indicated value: 15 °C
